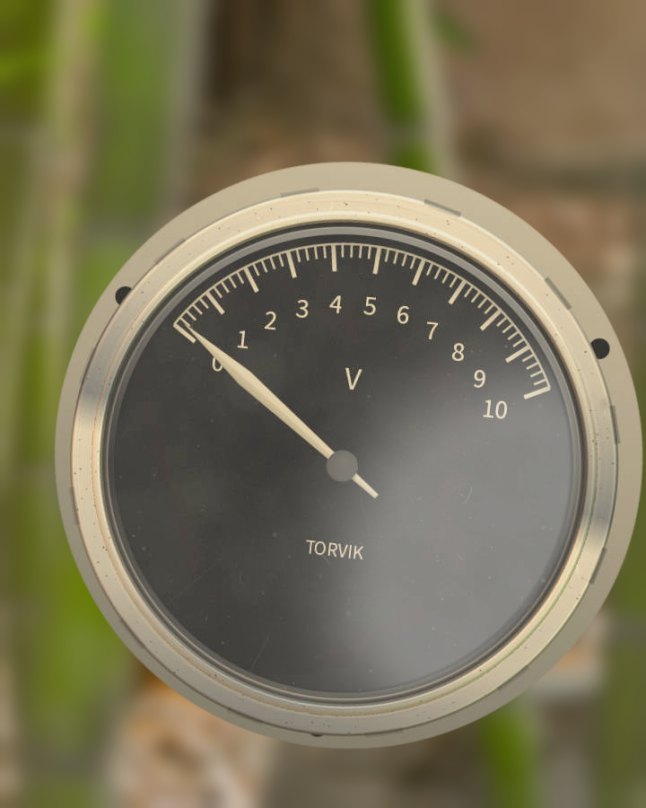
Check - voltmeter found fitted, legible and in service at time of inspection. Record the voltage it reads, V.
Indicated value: 0.2 V
